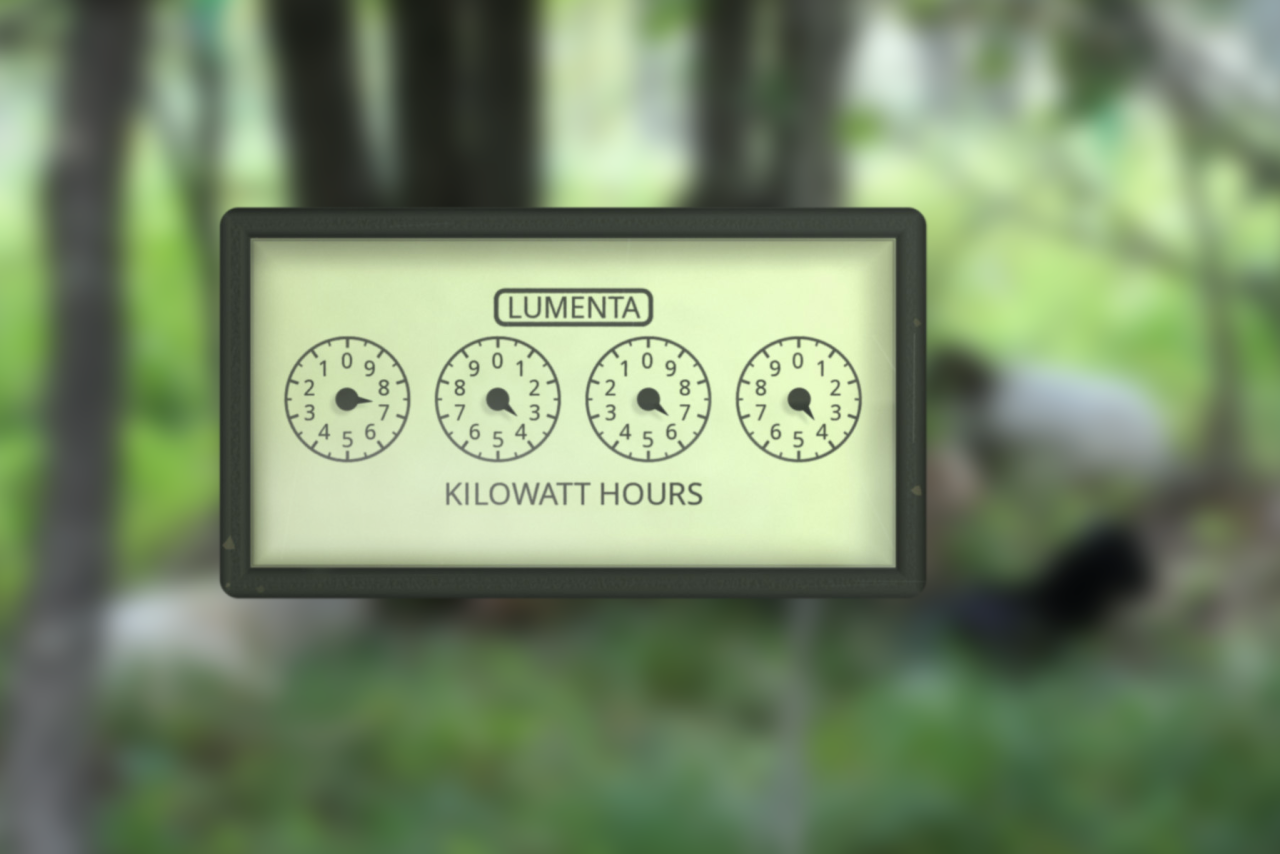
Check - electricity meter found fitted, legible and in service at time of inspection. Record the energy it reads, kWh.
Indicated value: 7364 kWh
